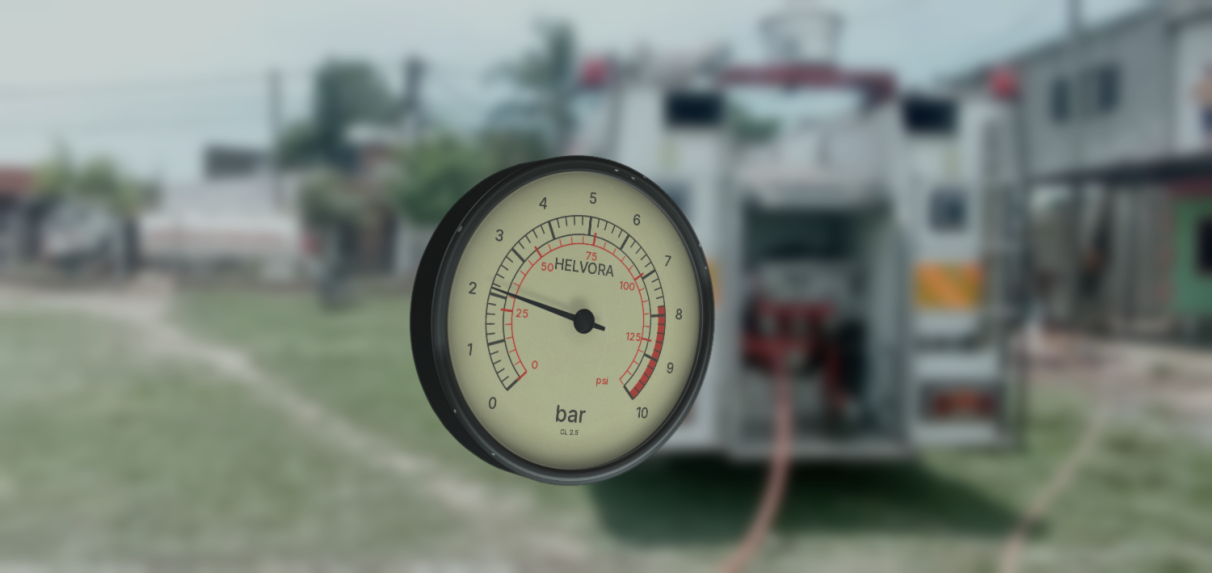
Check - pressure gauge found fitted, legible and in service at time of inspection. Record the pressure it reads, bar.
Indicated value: 2.1 bar
